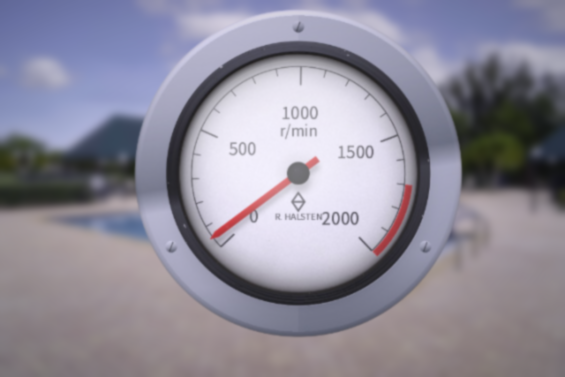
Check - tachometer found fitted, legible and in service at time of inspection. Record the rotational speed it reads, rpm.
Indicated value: 50 rpm
